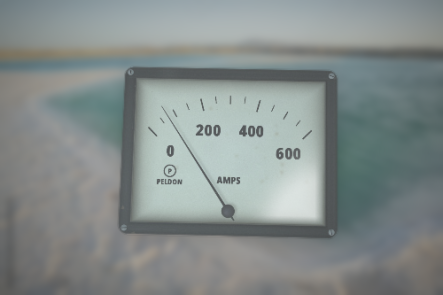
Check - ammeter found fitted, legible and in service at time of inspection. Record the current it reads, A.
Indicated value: 75 A
